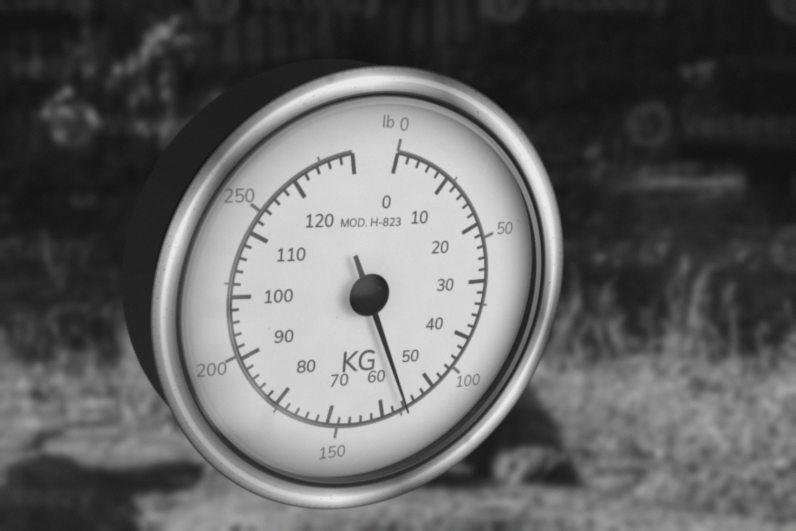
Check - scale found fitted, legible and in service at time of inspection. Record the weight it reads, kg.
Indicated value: 56 kg
